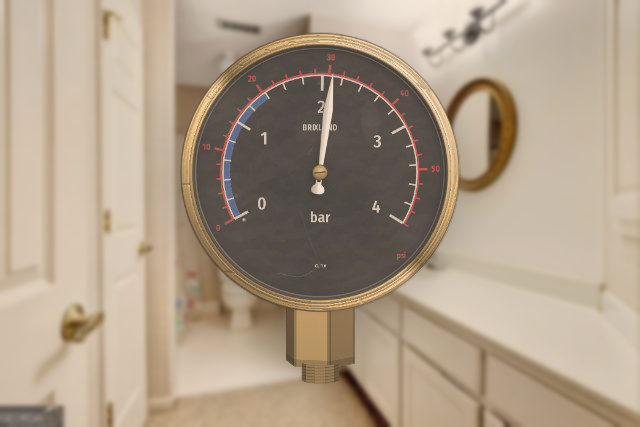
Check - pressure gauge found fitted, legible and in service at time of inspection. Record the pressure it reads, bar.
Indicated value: 2.1 bar
